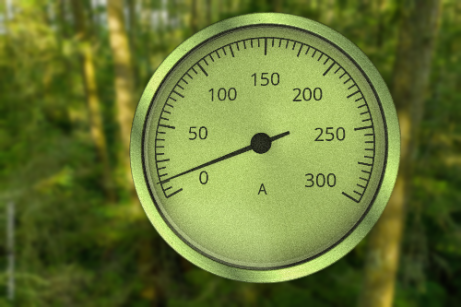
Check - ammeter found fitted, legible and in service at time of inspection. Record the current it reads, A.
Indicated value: 10 A
